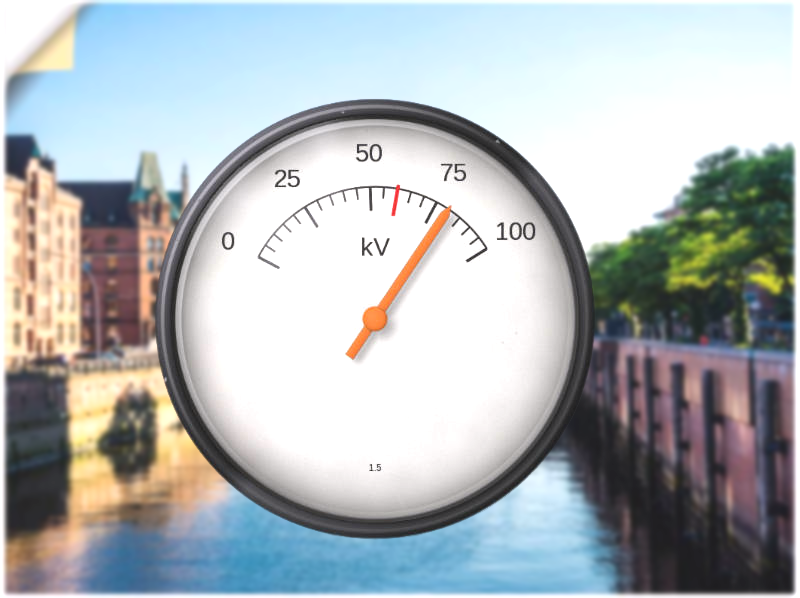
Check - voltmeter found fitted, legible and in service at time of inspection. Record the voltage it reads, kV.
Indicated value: 80 kV
